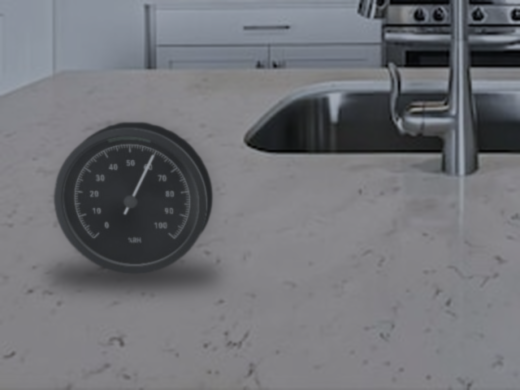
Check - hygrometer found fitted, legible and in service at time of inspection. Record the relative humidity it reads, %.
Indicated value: 60 %
